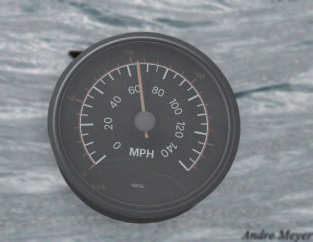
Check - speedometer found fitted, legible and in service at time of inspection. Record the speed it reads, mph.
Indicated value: 65 mph
